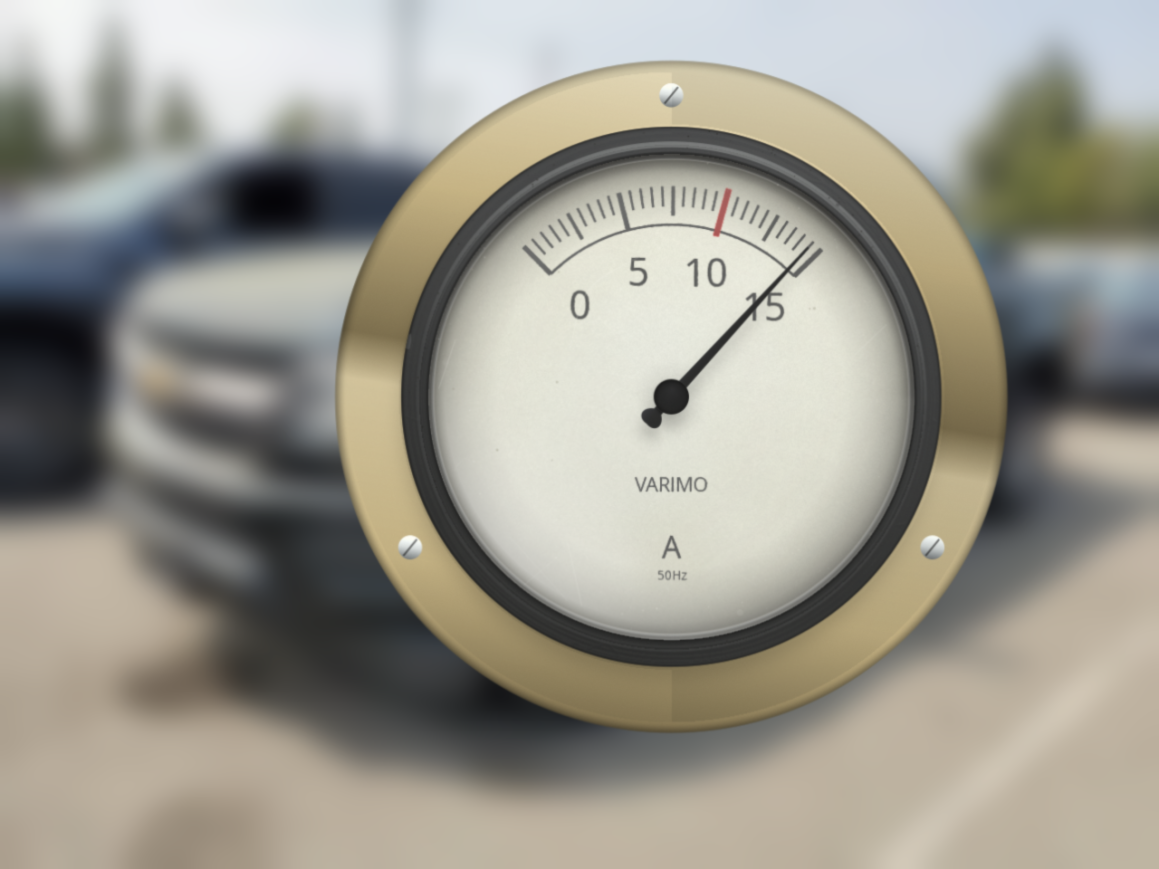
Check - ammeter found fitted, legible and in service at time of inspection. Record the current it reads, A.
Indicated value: 14.5 A
